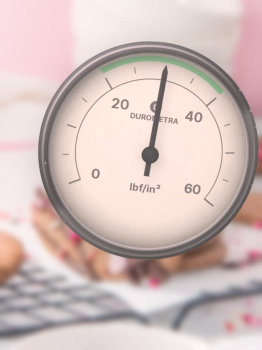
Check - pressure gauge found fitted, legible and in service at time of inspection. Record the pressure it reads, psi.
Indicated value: 30 psi
